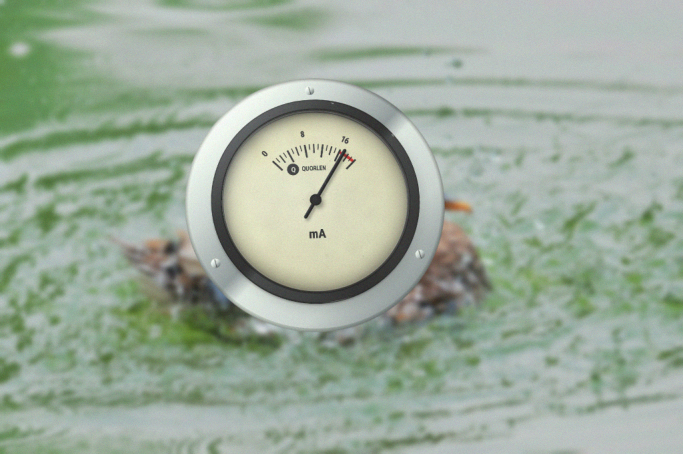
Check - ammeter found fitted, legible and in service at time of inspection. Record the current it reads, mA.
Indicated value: 17 mA
